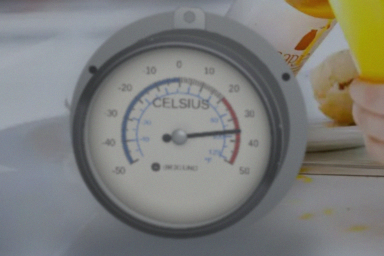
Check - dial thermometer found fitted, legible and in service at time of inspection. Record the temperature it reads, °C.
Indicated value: 35 °C
